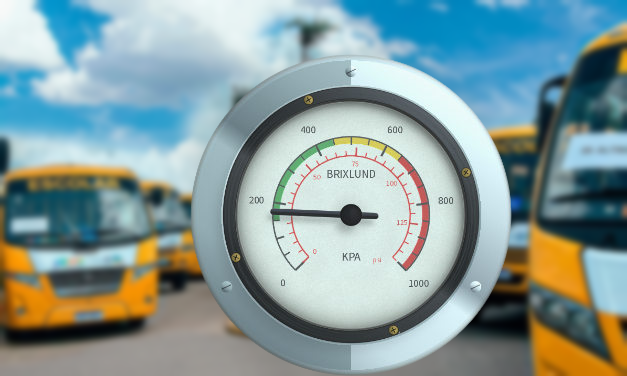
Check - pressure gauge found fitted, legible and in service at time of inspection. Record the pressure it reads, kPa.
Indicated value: 175 kPa
